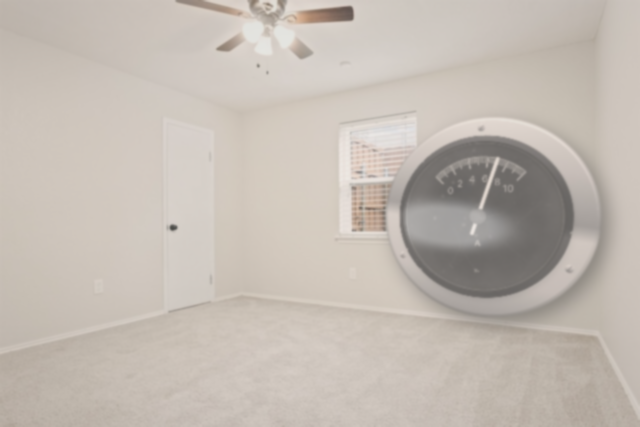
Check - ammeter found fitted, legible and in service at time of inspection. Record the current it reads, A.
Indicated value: 7 A
